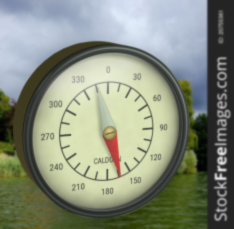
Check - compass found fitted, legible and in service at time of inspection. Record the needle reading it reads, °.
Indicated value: 165 °
